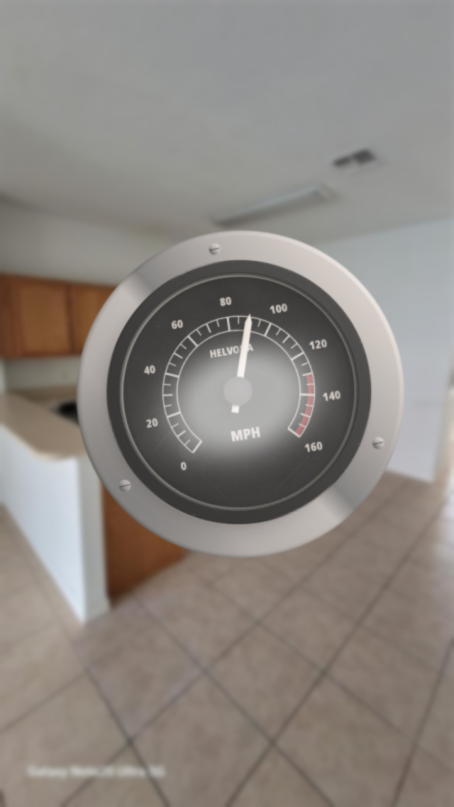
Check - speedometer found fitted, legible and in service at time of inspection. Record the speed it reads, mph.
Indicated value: 90 mph
